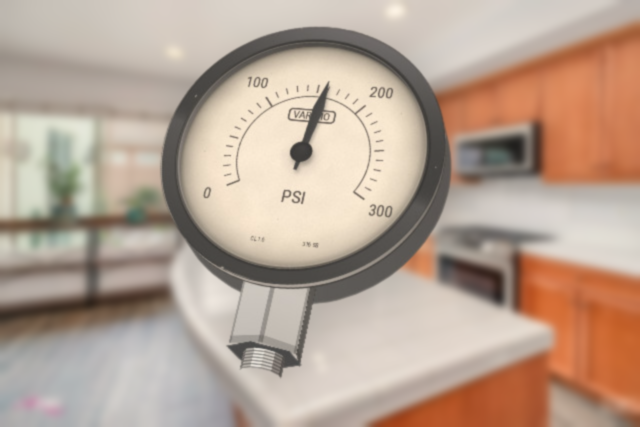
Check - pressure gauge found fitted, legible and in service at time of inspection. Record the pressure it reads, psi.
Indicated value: 160 psi
